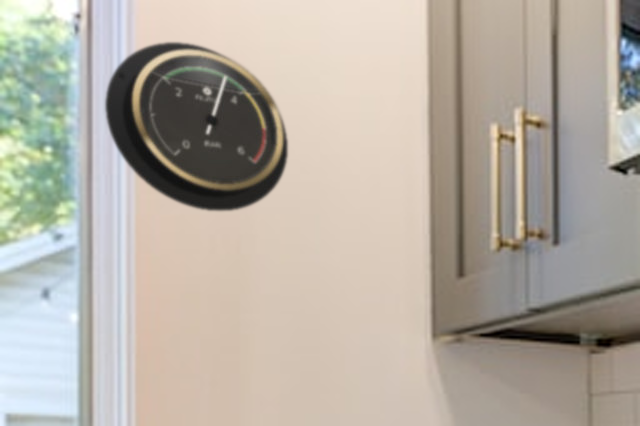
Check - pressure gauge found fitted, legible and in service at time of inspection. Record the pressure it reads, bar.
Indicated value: 3.5 bar
